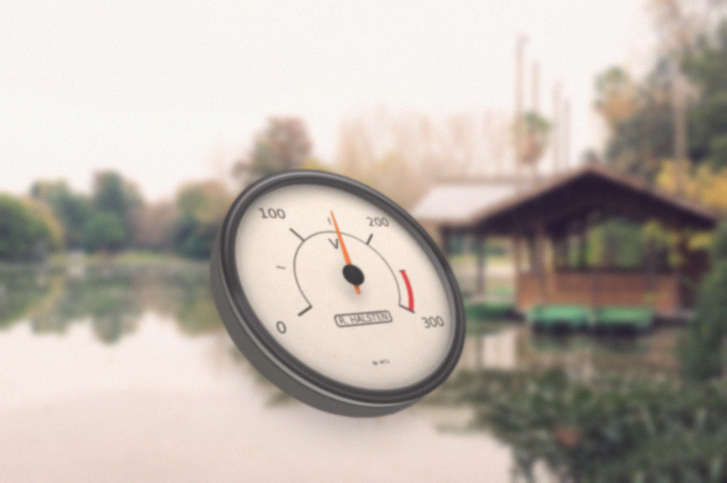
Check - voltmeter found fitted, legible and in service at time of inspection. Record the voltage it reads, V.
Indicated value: 150 V
